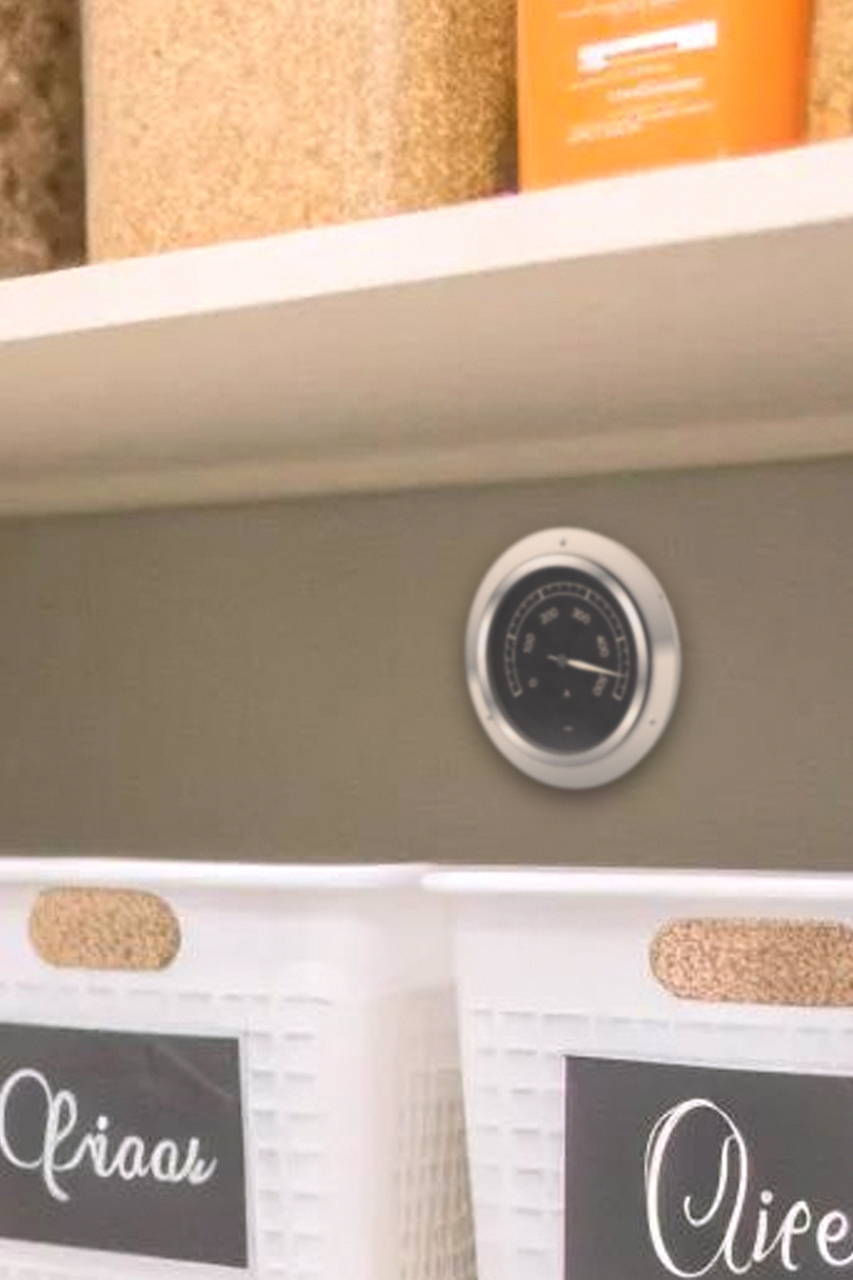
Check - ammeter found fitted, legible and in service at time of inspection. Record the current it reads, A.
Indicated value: 460 A
